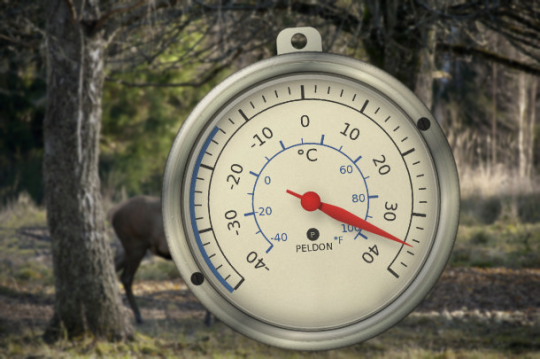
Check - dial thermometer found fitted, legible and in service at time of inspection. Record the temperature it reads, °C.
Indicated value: 35 °C
